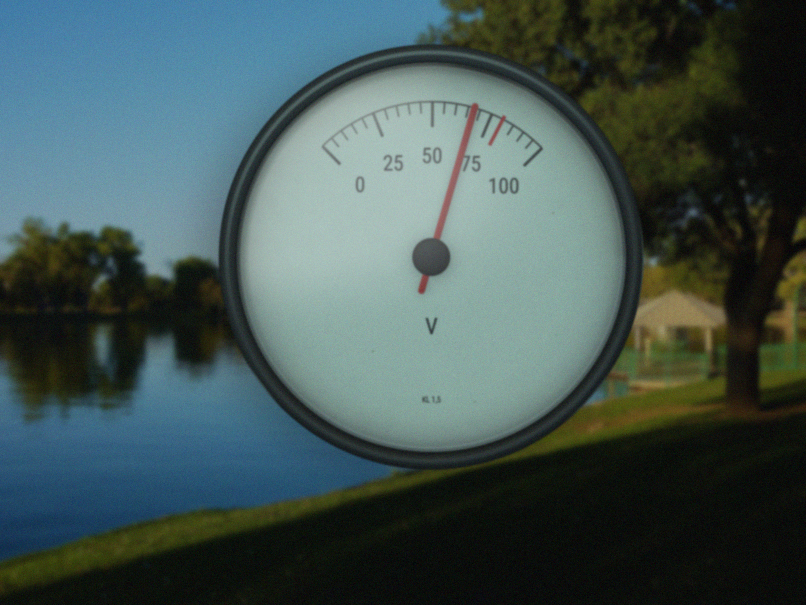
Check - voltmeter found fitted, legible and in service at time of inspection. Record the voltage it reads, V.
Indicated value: 67.5 V
